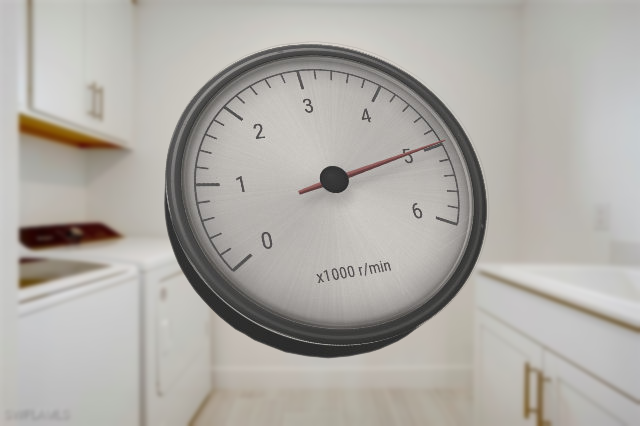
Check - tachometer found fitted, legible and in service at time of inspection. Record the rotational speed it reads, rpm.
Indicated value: 5000 rpm
